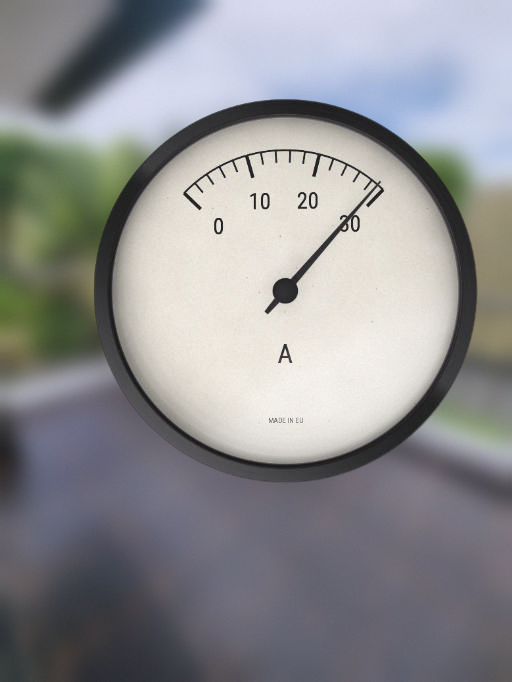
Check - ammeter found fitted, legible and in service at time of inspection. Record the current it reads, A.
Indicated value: 29 A
